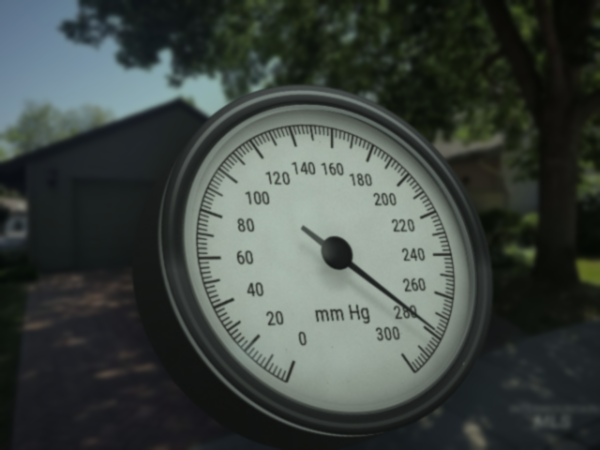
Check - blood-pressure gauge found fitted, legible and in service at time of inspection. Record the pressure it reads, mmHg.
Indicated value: 280 mmHg
